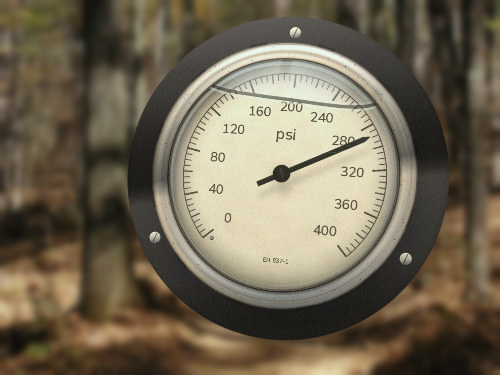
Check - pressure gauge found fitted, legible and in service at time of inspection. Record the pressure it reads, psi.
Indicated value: 290 psi
